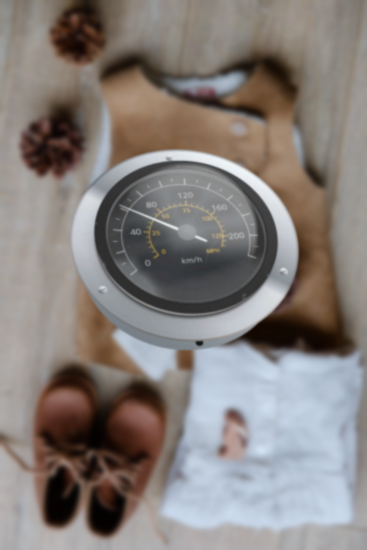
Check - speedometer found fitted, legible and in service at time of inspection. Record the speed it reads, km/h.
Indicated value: 60 km/h
